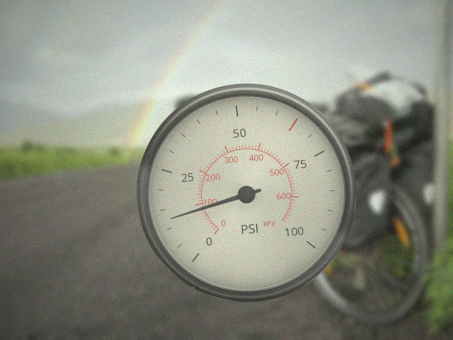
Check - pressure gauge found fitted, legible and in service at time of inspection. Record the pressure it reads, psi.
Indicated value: 12.5 psi
